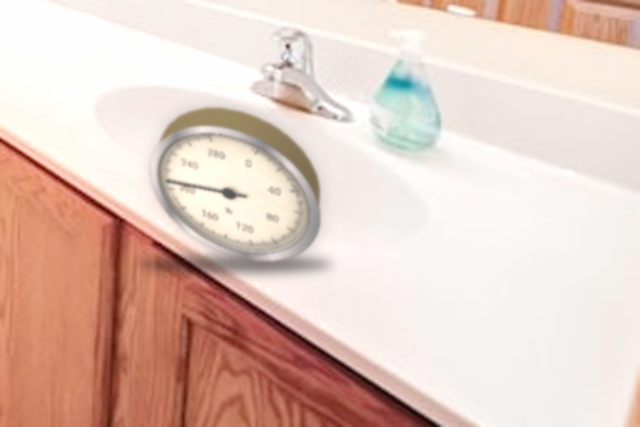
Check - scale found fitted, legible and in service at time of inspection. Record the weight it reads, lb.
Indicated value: 210 lb
